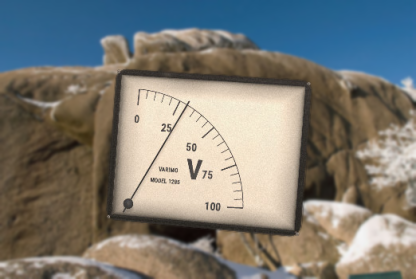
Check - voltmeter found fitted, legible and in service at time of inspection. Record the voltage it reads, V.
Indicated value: 30 V
